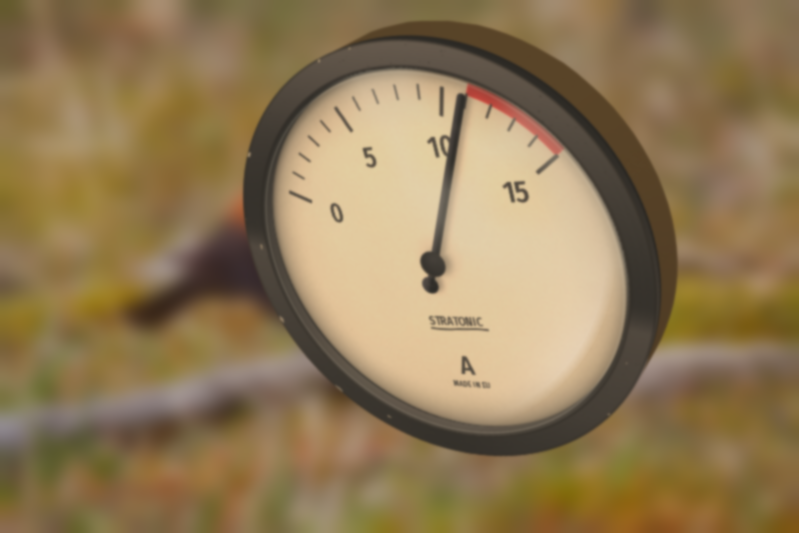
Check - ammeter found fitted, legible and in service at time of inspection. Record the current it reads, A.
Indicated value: 11 A
